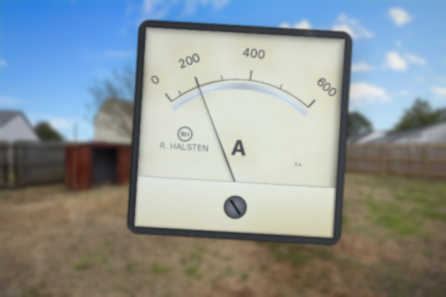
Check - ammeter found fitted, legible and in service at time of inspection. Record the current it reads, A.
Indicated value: 200 A
